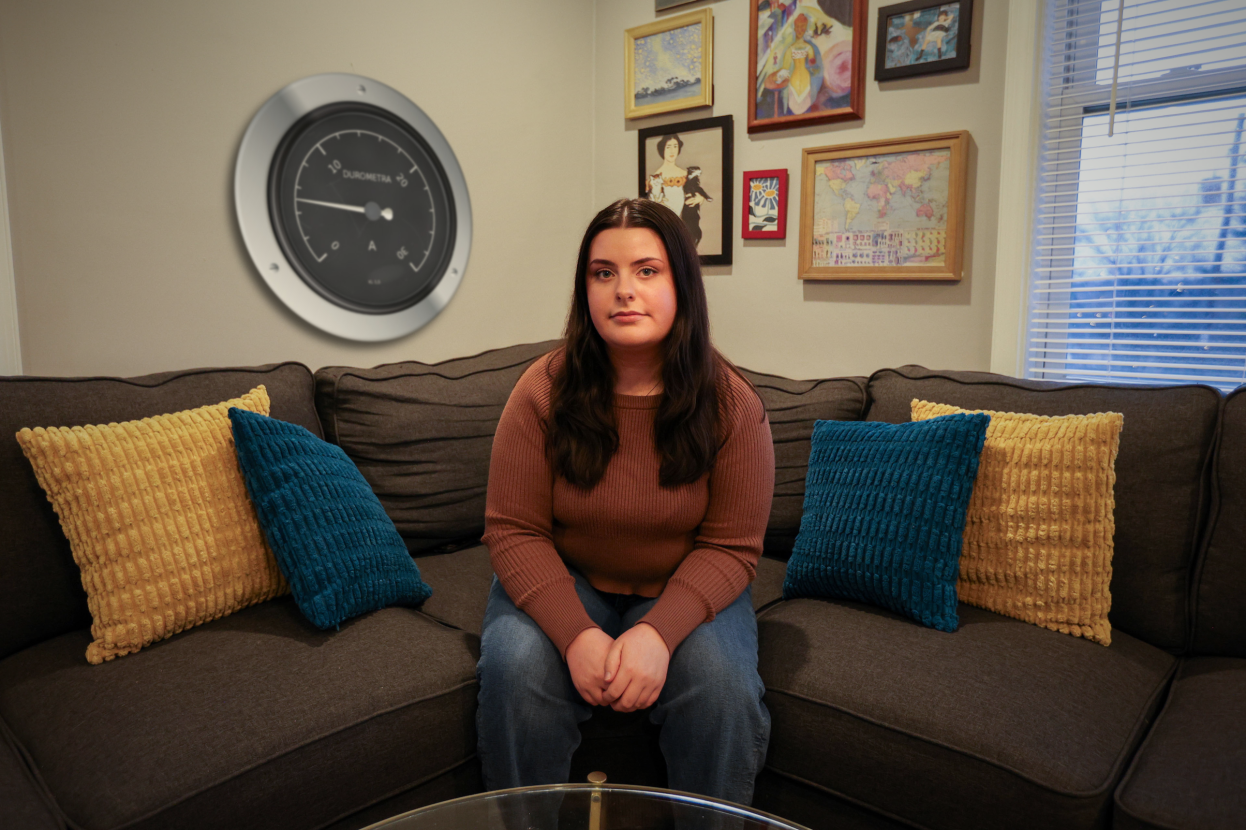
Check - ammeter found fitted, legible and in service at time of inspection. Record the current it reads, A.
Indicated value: 5 A
